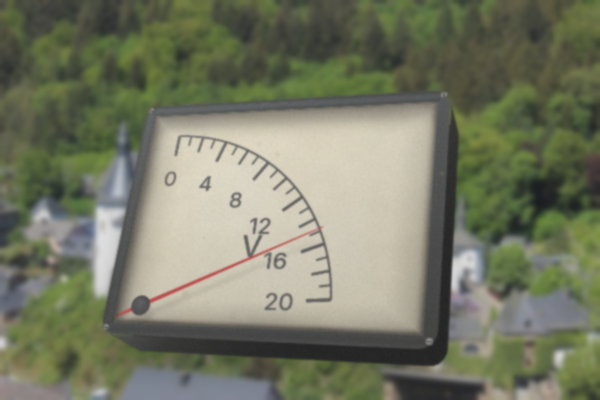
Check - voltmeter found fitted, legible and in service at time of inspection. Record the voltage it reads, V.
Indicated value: 15 V
